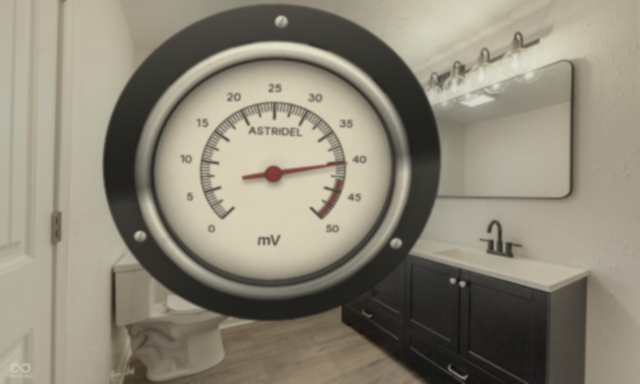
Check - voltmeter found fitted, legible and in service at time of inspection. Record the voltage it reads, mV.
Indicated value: 40 mV
